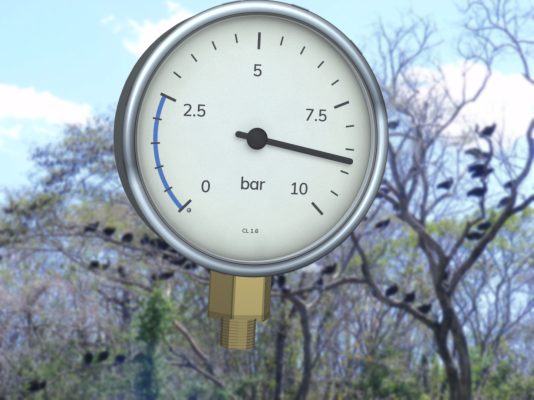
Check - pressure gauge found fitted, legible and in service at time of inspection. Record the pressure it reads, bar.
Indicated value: 8.75 bar
